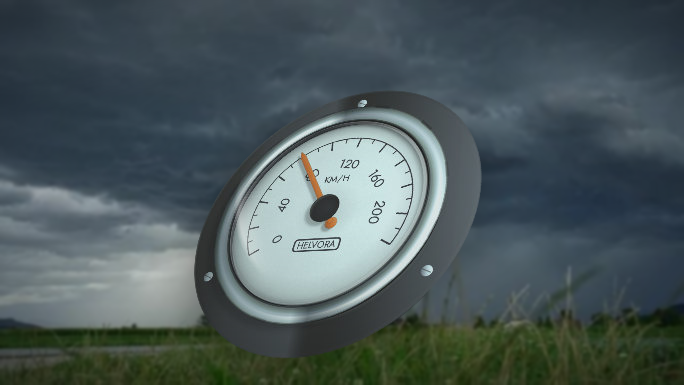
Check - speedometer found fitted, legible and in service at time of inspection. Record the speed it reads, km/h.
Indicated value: 80 km/h
